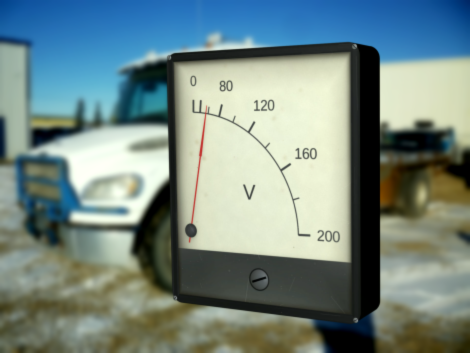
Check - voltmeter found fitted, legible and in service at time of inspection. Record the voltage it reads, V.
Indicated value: 60 V
